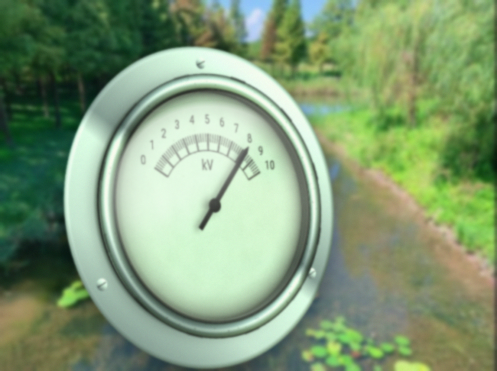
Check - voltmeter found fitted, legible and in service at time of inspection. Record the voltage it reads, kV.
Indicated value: 8 kV
